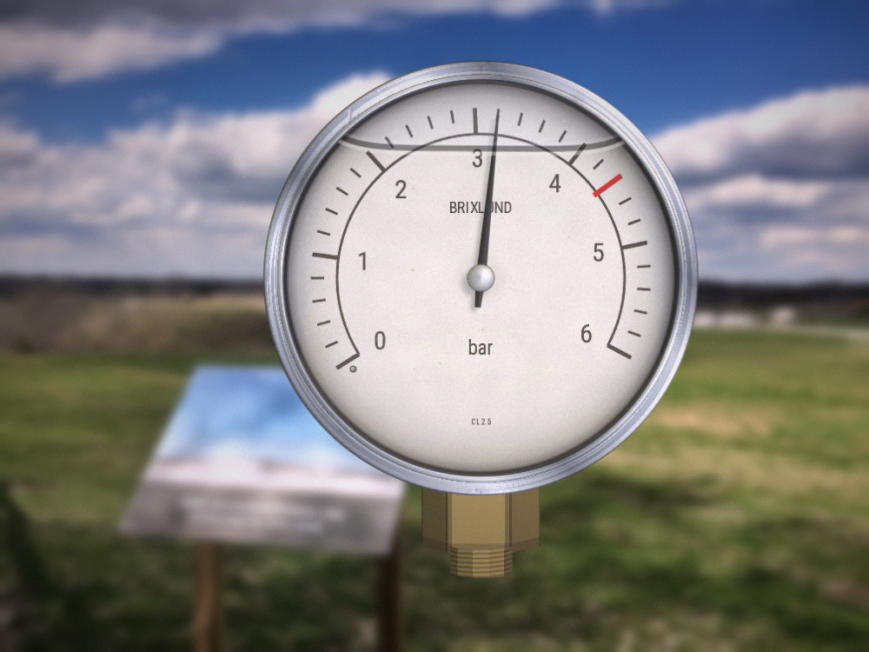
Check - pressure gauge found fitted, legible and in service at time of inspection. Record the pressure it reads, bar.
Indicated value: 3.2 bar
